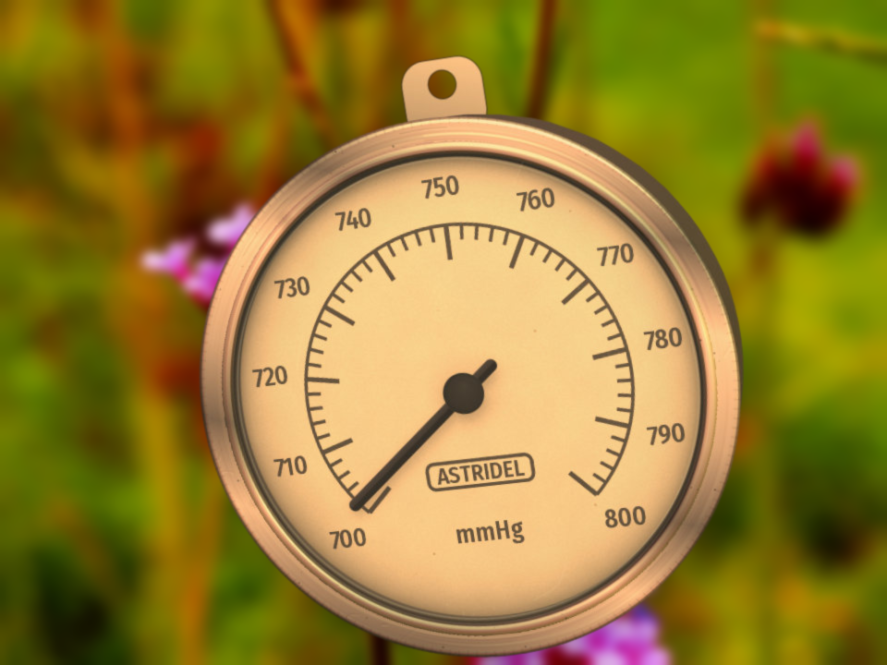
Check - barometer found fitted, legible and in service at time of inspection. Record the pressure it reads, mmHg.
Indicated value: 702 mmHg
